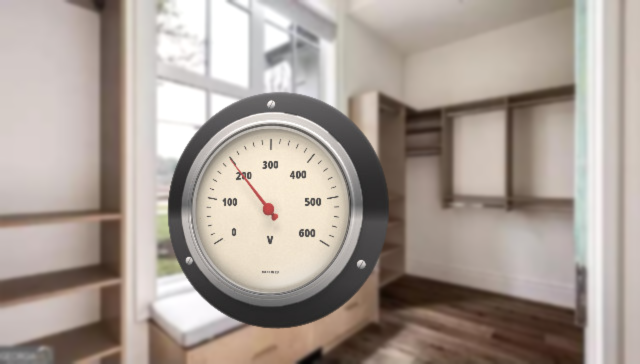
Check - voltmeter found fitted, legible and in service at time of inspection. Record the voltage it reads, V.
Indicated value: 200 V
